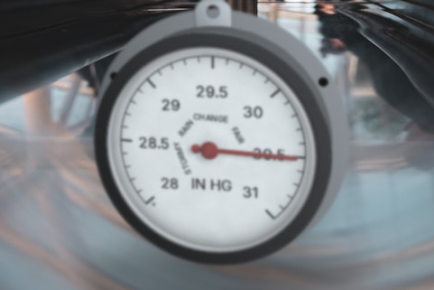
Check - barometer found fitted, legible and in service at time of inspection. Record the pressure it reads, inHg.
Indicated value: 30.5 inHg
